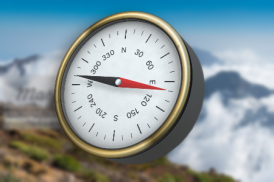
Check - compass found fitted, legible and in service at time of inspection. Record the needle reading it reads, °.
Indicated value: 100 °
